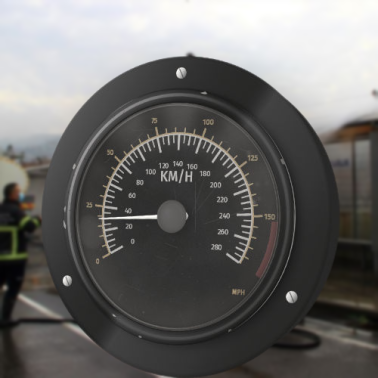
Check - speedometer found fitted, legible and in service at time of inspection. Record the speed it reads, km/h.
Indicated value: 30 km/h
